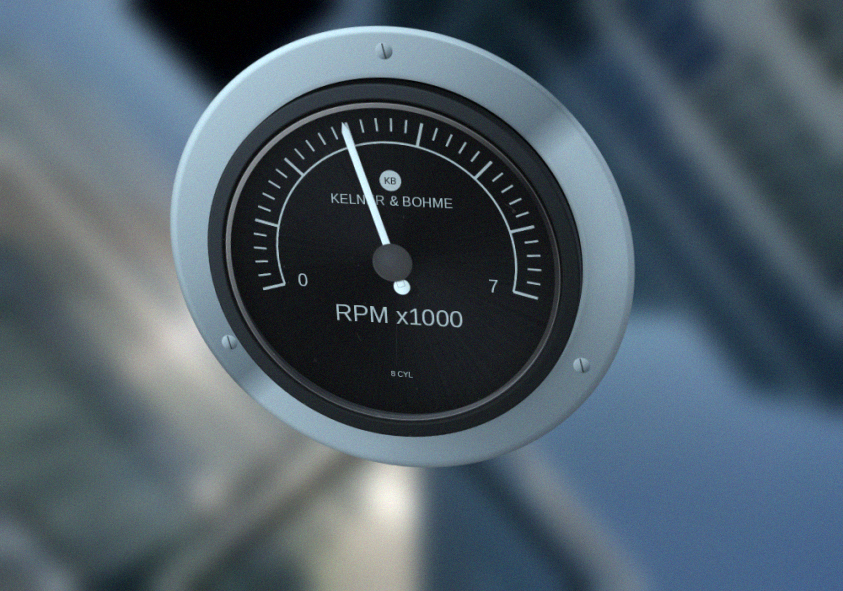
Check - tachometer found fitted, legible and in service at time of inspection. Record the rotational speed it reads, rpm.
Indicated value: 3000 rpm
